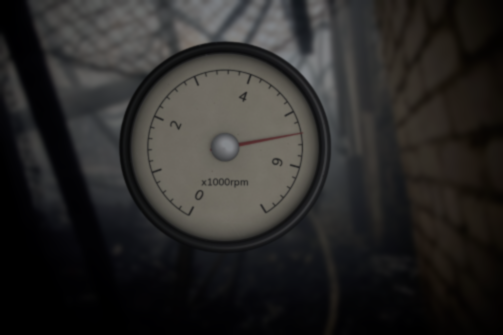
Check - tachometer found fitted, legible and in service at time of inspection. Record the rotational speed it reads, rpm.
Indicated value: 5400 rpm
